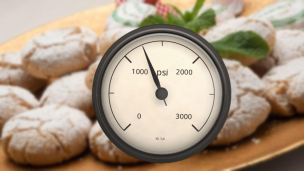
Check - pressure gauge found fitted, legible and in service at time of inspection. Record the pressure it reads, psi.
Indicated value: 1250 psi
